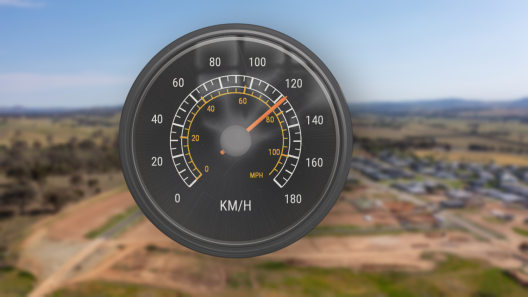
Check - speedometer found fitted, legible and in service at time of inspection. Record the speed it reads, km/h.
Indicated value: 122.5 km/h
